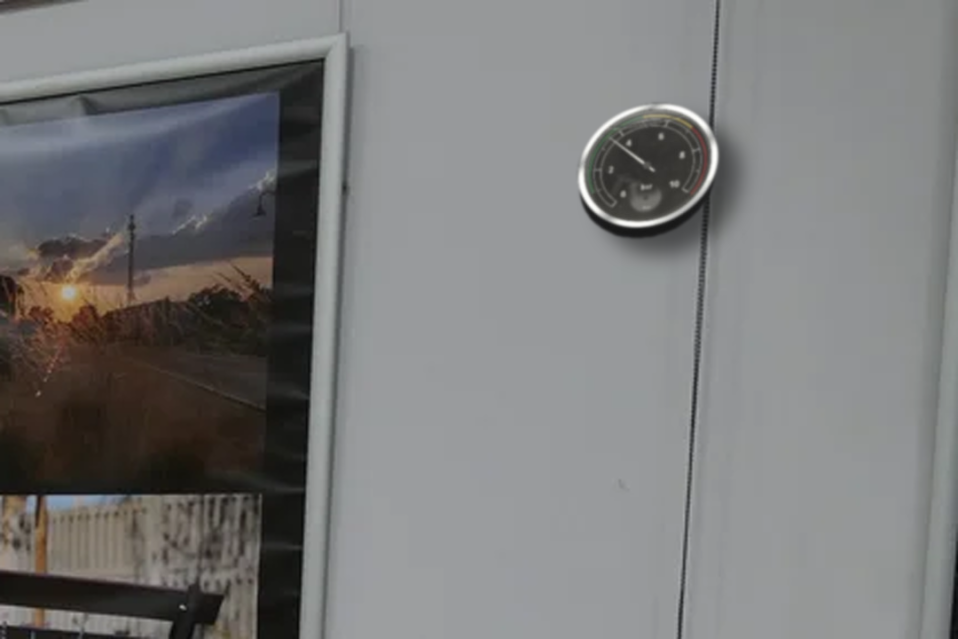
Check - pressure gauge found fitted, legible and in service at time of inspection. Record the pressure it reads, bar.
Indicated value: 3.5 bar
